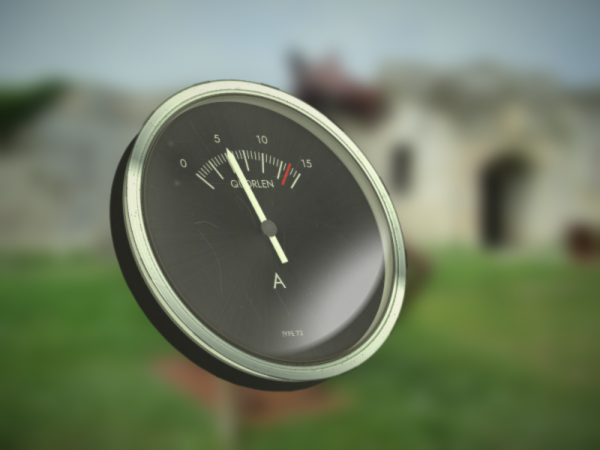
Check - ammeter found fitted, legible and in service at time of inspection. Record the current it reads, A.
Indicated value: 5 A
